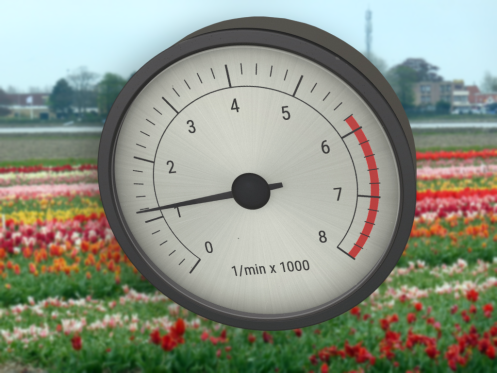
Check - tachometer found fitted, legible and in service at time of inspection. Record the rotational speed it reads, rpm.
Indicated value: 1200 rpm
